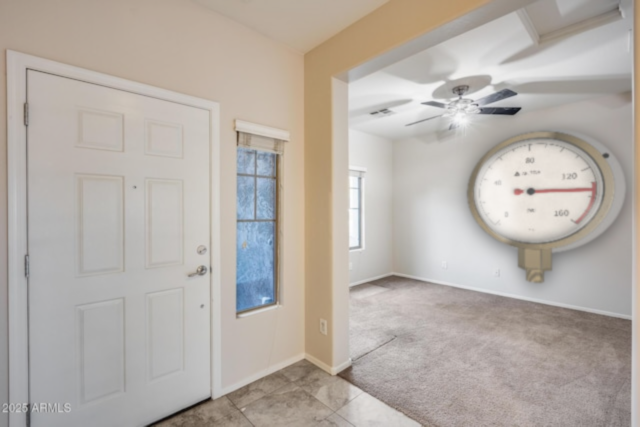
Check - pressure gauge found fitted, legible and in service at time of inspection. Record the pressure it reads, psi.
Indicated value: 135 psi
